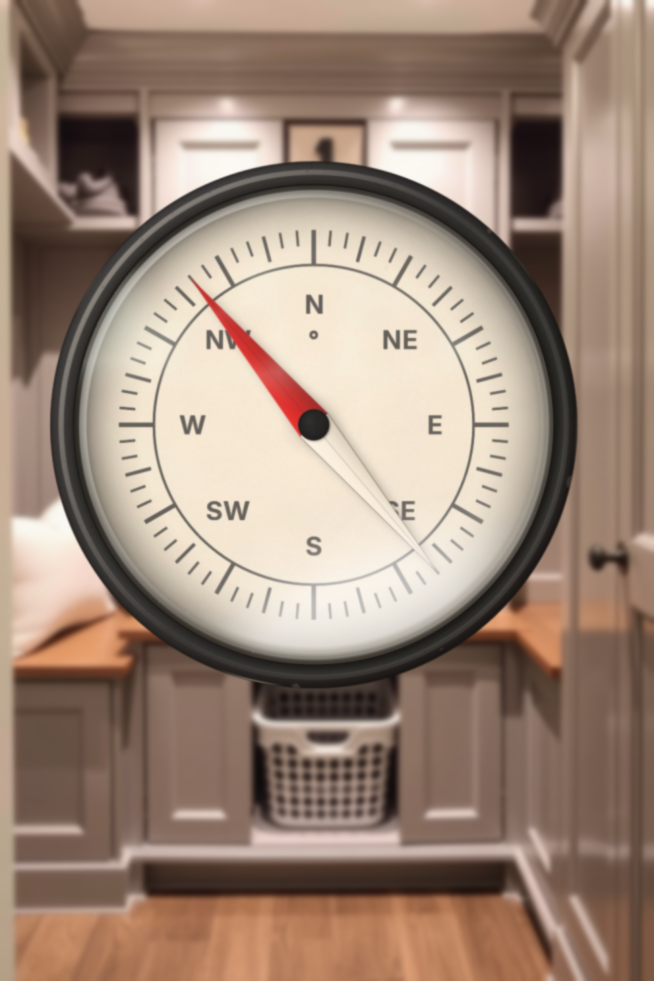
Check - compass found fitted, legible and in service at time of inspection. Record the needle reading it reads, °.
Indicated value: 320 °
